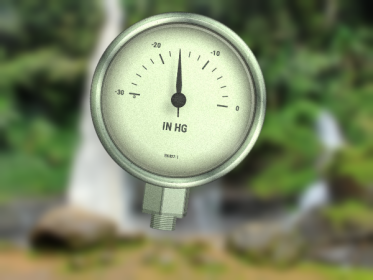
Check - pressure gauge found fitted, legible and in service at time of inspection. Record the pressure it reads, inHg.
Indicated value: -16 inHg
